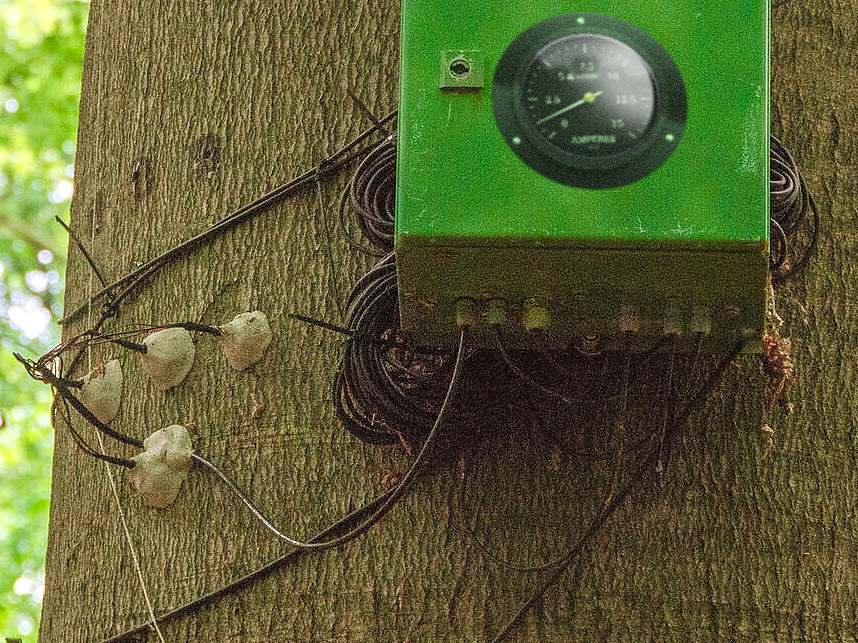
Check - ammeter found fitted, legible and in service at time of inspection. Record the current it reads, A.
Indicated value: 1 A
